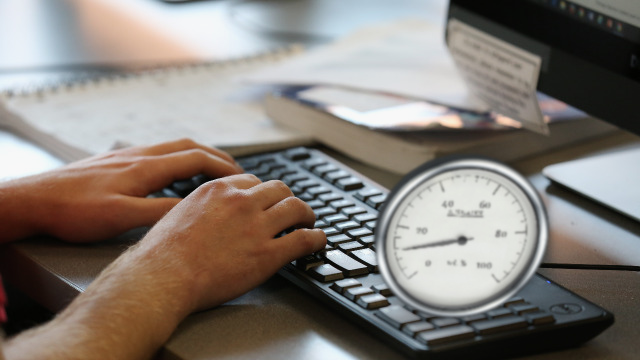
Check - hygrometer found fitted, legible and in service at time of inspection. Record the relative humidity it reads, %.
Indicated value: 12 %
